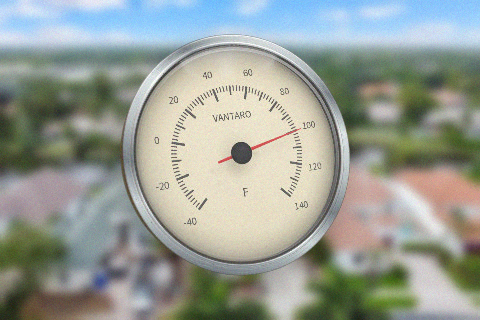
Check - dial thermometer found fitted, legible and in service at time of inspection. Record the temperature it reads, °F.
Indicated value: 100 °F
